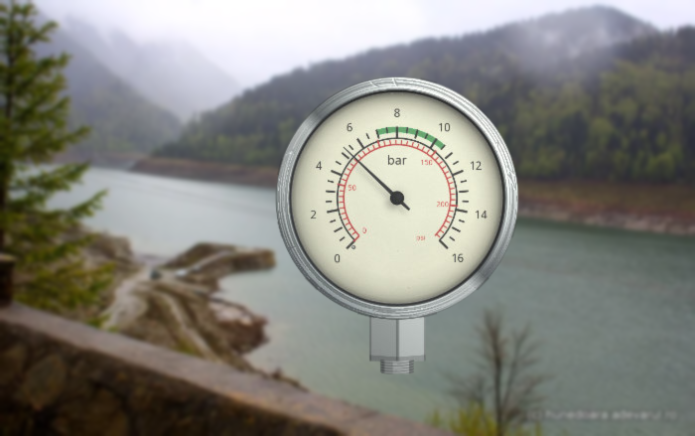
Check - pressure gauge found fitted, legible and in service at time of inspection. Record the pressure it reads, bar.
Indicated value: 5.25 bar
